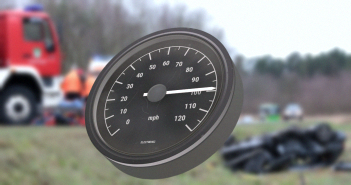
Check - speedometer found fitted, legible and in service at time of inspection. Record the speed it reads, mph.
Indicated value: 100 mph
